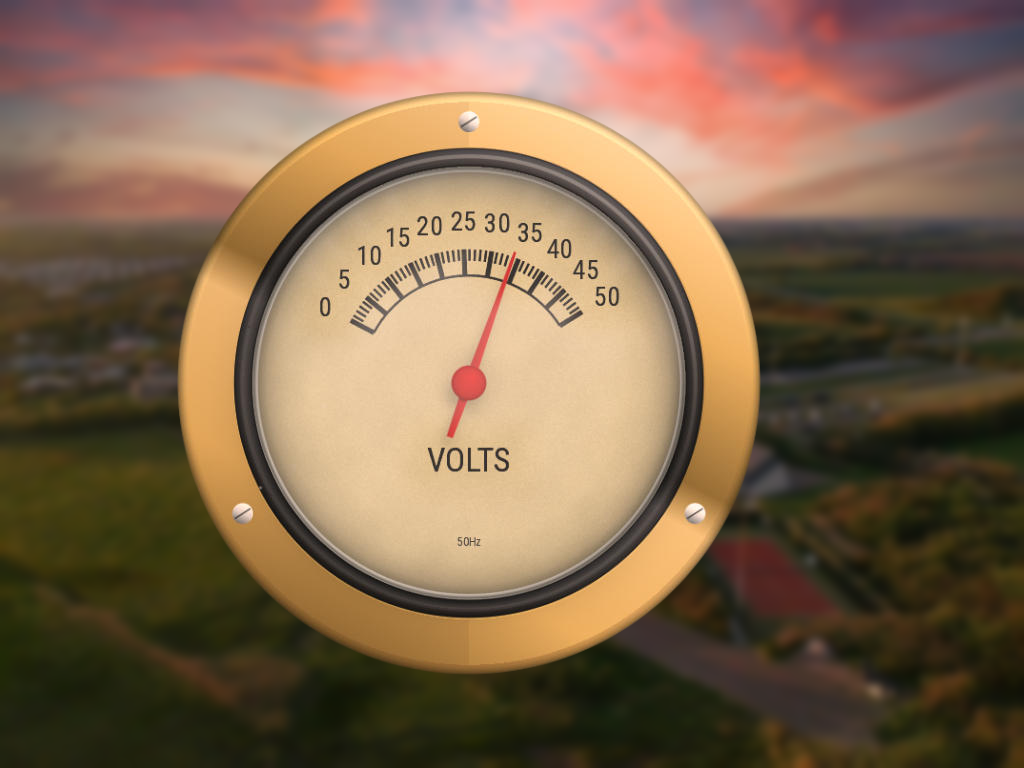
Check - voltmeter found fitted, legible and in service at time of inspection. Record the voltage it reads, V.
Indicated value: 34 V
